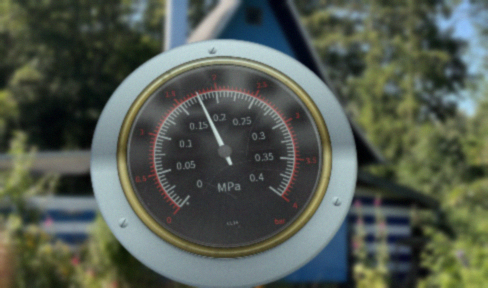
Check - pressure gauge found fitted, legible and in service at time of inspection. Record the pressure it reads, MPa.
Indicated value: 0.175 MPa
